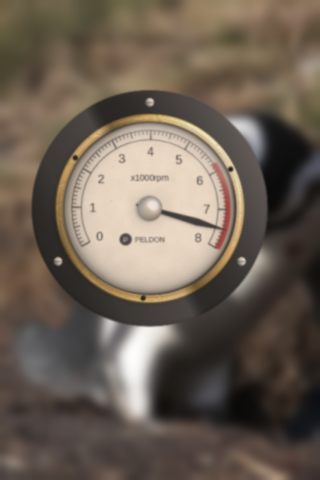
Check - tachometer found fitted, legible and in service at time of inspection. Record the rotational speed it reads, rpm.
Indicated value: 7500 rpm
